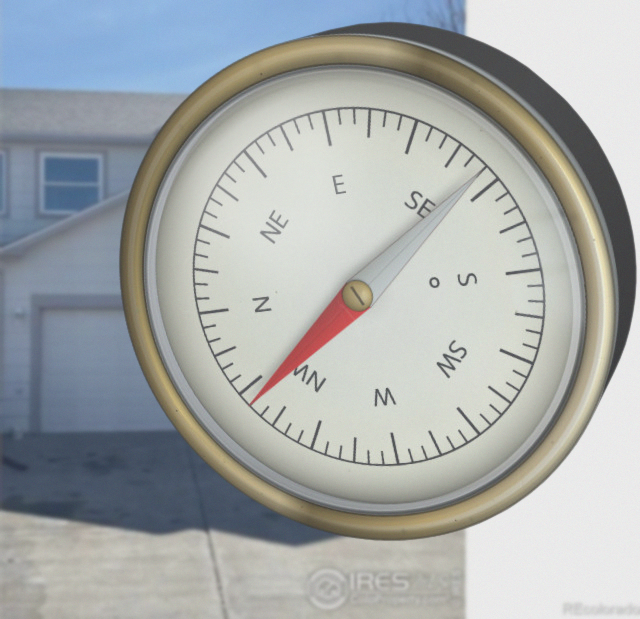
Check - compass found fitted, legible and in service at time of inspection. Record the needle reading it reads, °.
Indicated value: 325 °
